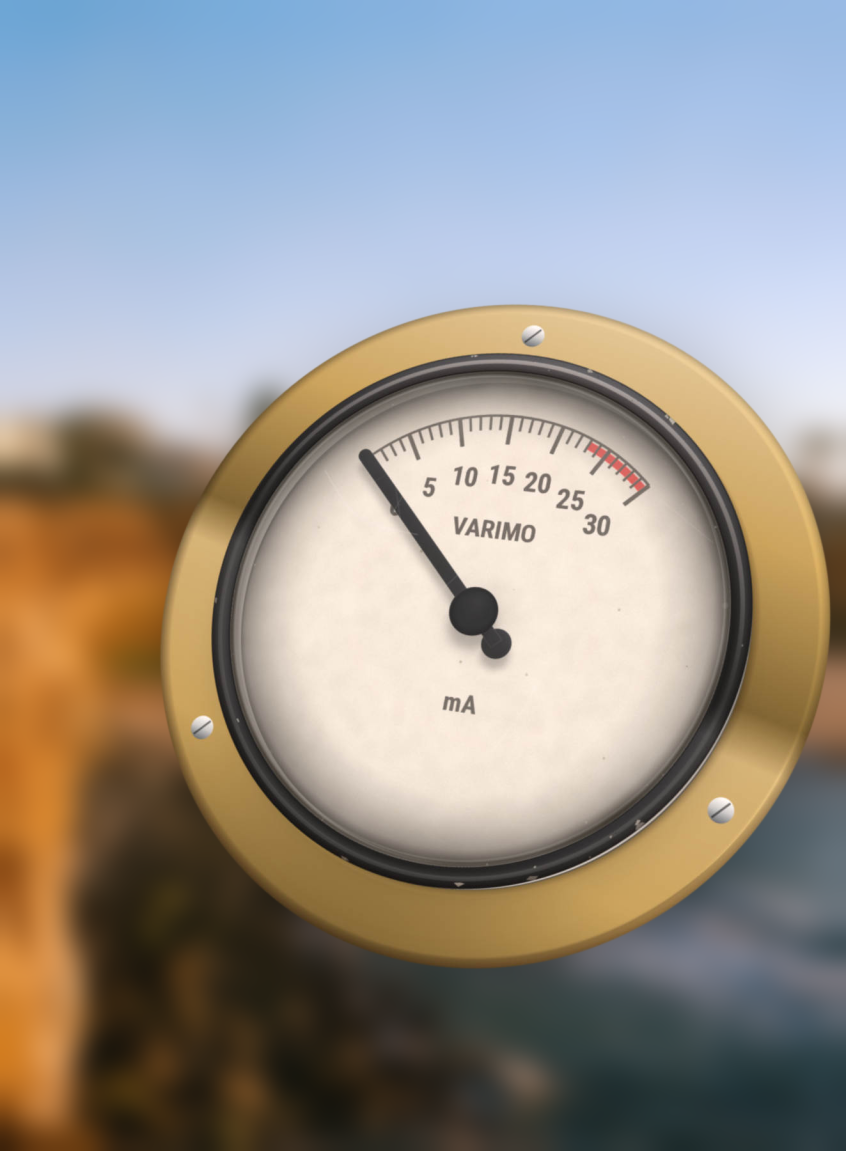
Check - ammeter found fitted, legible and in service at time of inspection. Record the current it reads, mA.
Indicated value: 0.5 mA
